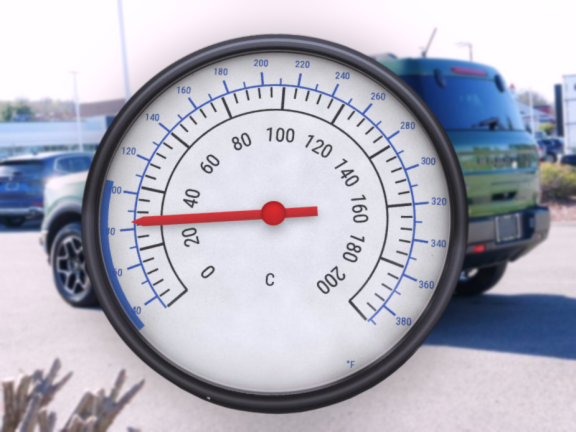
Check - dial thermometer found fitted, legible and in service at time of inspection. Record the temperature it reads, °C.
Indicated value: 28 °C
